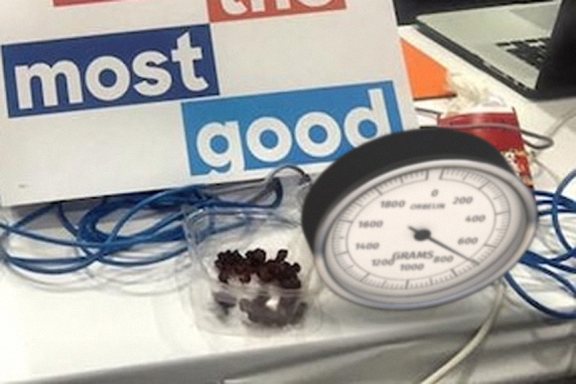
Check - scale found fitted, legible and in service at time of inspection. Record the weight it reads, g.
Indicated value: 700 g
